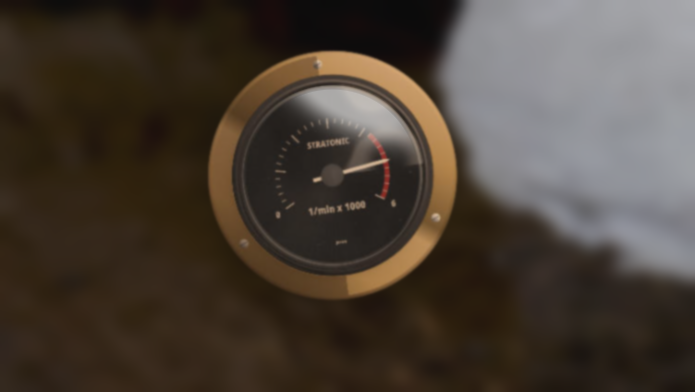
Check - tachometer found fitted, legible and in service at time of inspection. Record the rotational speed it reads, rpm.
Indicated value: 5000 rpm
